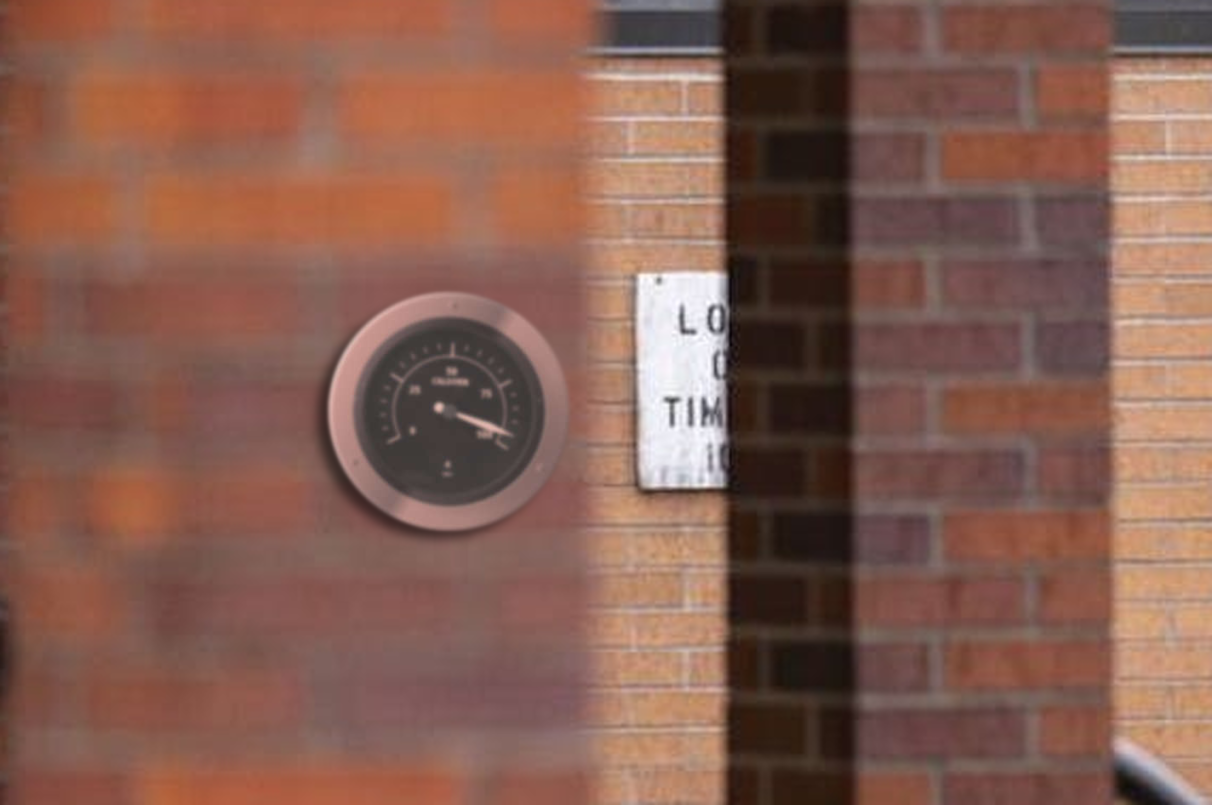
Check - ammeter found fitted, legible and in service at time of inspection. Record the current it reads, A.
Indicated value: 95 A
